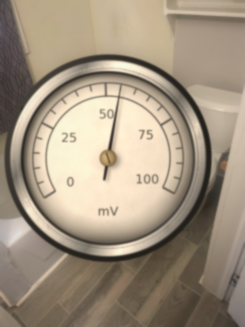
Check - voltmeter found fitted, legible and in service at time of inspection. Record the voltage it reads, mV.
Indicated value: 55 mV
